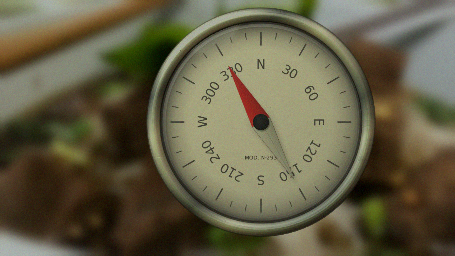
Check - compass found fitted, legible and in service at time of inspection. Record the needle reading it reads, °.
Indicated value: 330 °
